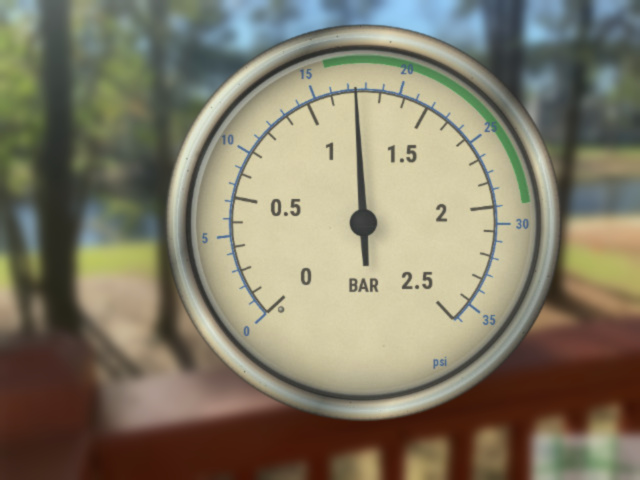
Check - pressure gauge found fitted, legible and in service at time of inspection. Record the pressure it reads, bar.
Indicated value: 1.2 bar
